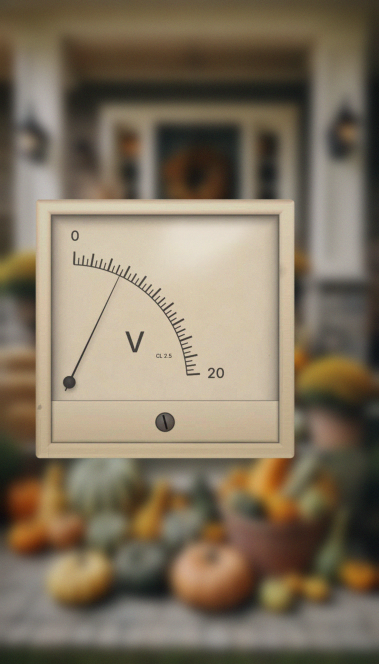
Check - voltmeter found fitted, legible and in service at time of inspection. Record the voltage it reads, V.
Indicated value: 5.5 V
